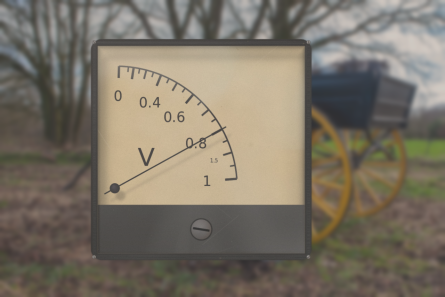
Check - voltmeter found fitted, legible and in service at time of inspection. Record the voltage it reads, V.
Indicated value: 0.8 V
